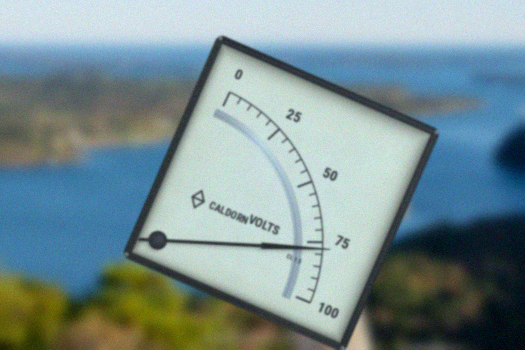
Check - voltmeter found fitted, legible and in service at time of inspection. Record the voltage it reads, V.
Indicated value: 77.5 V
